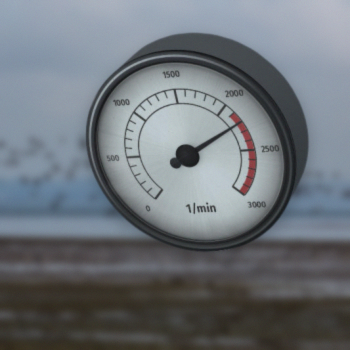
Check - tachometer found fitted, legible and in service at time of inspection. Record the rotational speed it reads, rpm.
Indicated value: 2200 rpm
